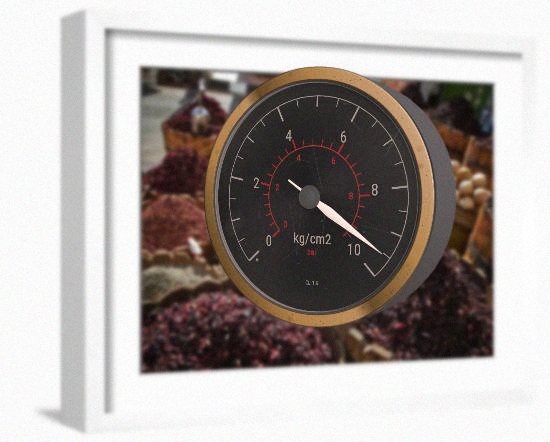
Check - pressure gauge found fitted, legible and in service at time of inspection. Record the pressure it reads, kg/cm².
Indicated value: 9.5 kg/cm²
